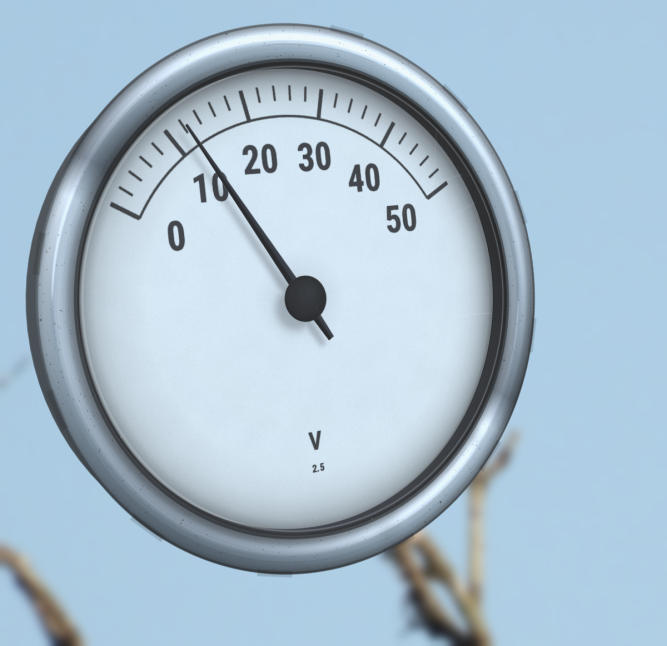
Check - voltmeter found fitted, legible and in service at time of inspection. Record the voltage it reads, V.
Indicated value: 12 V
